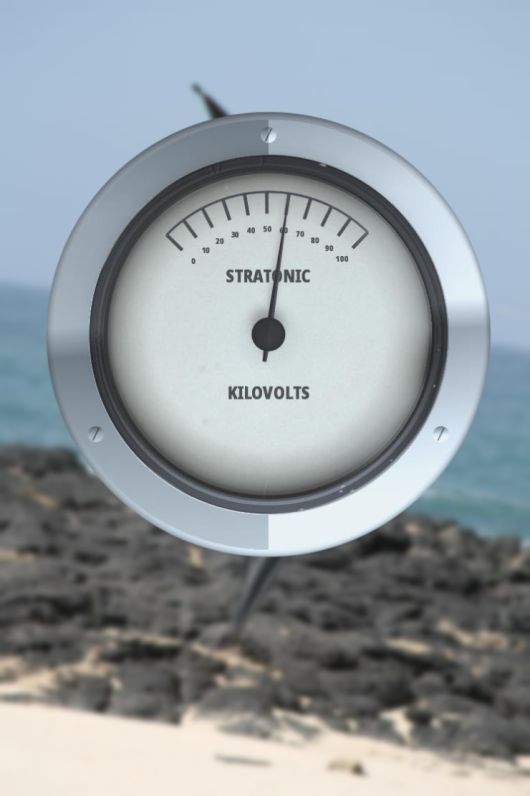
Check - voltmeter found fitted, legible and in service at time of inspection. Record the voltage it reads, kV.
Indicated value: 60 kV
